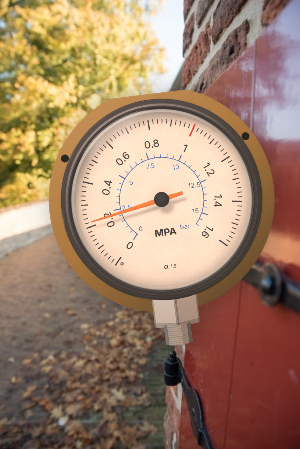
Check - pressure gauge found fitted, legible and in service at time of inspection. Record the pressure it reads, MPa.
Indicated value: 0.22 MPa
